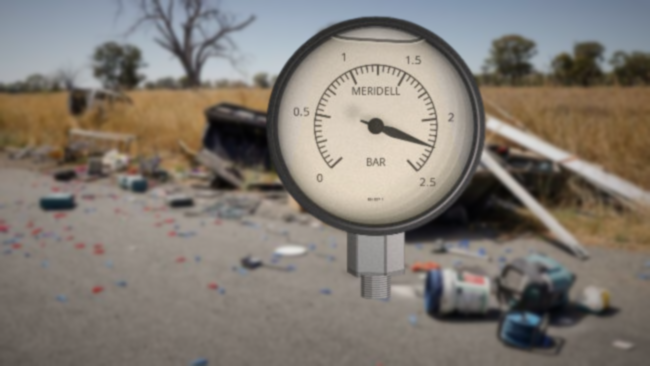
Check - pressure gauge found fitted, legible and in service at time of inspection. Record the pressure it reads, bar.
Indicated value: 2.25 bar
